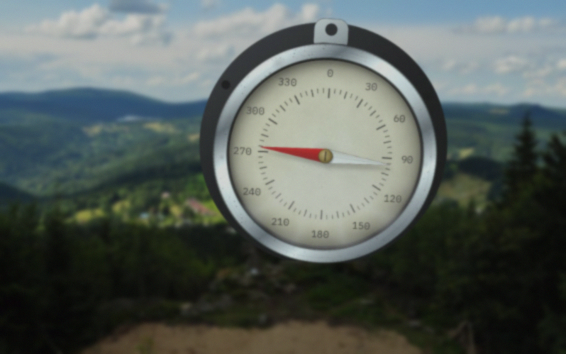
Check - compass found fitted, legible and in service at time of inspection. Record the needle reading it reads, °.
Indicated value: 275 °
